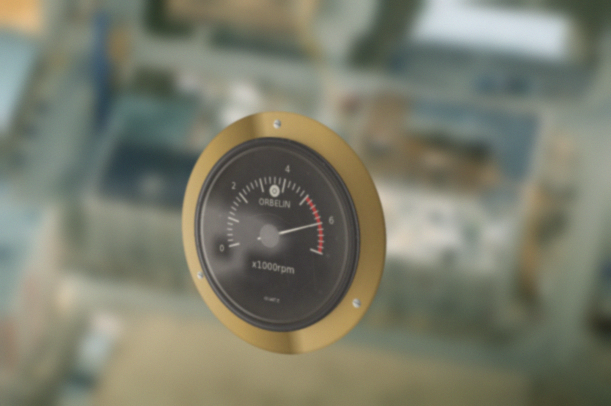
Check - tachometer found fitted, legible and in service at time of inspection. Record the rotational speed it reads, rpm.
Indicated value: 6000 rpm
